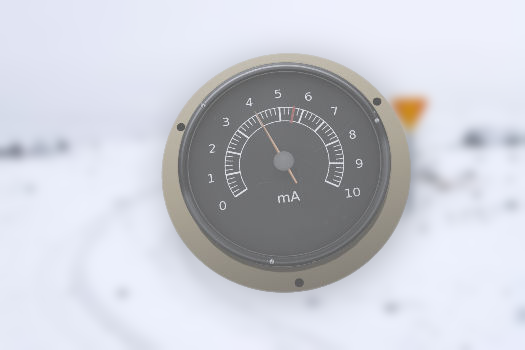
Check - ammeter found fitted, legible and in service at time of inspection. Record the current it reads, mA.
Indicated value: 4 mA
